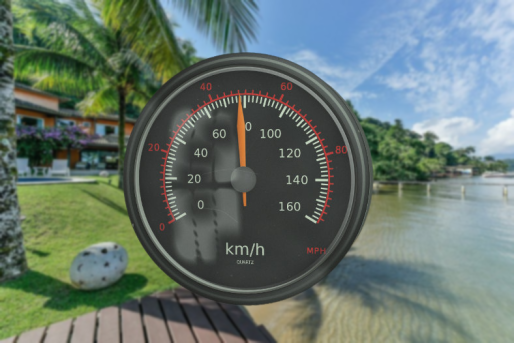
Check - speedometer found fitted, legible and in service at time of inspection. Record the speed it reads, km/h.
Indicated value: 78 km/h
